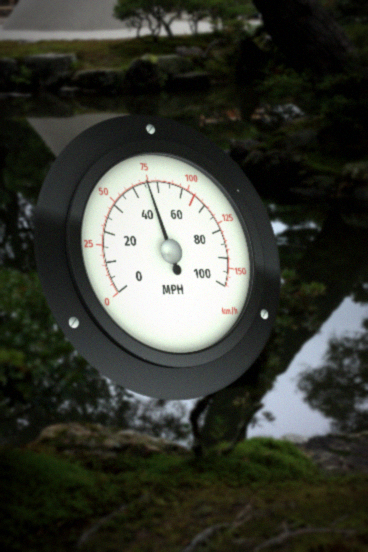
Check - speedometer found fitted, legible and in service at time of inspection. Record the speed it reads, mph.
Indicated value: 45 mph
